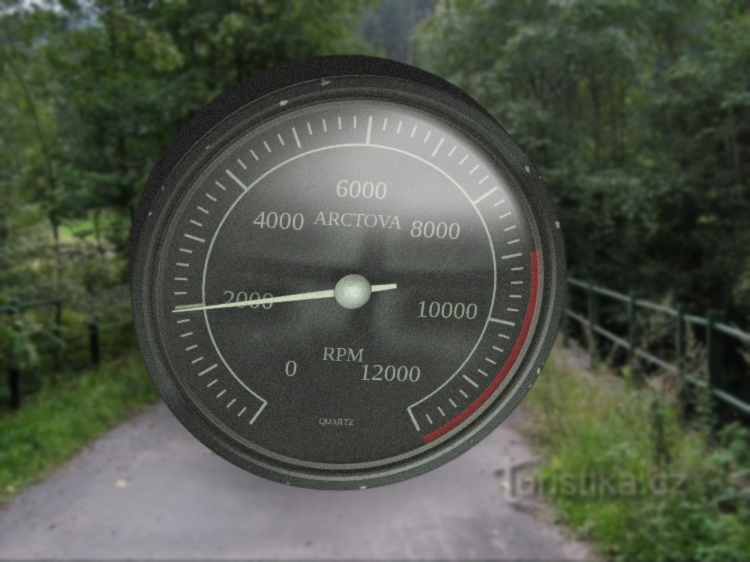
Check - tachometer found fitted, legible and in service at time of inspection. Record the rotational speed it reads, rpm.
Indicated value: 2000 rpm
